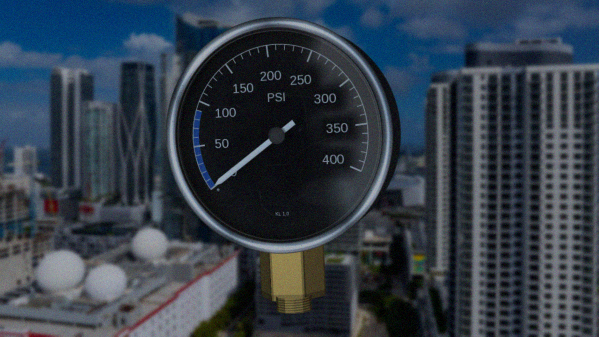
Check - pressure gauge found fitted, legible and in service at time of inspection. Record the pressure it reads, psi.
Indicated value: 0 psi
